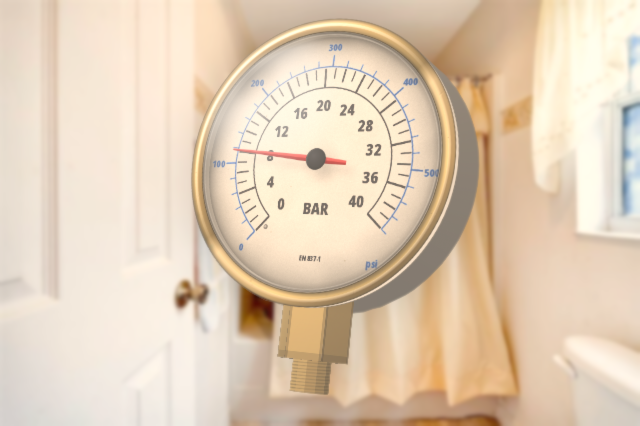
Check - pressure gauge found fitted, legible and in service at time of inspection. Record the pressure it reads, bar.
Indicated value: 8 bar
